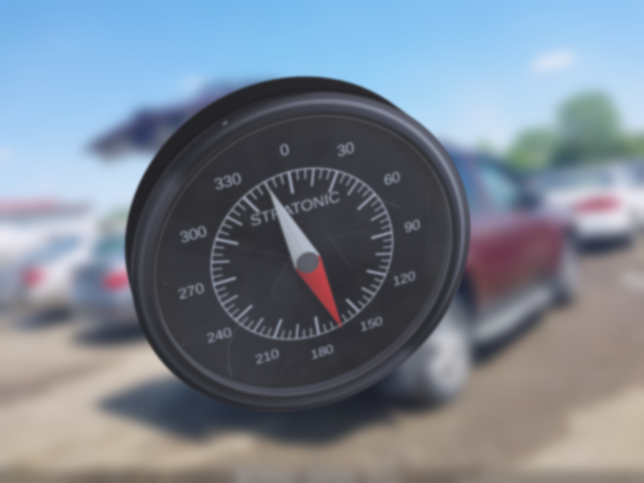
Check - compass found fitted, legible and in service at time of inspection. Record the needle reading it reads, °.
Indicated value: 165 °
